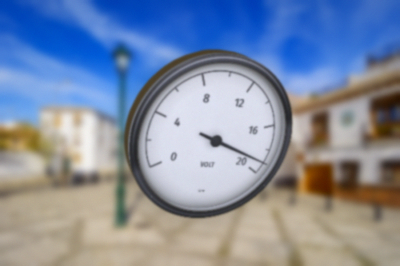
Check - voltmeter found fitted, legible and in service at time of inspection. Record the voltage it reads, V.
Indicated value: 19 V
